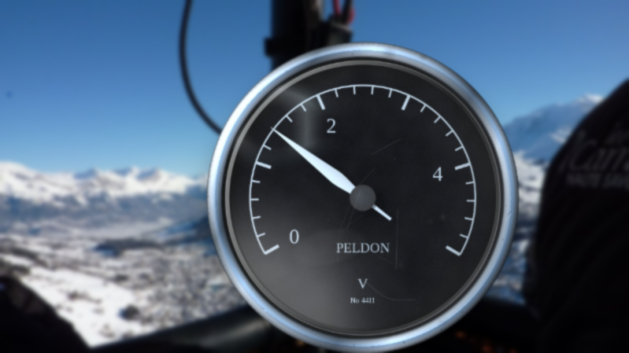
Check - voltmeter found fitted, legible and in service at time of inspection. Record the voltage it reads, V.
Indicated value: 1.4 V
